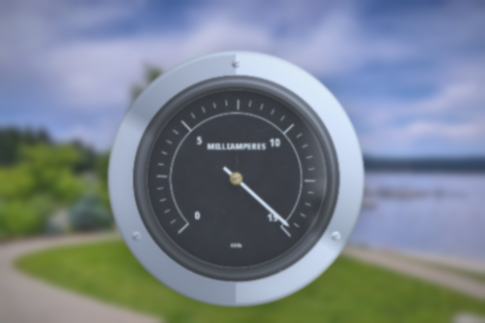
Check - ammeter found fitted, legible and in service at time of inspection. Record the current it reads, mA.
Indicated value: 14.75 mA
